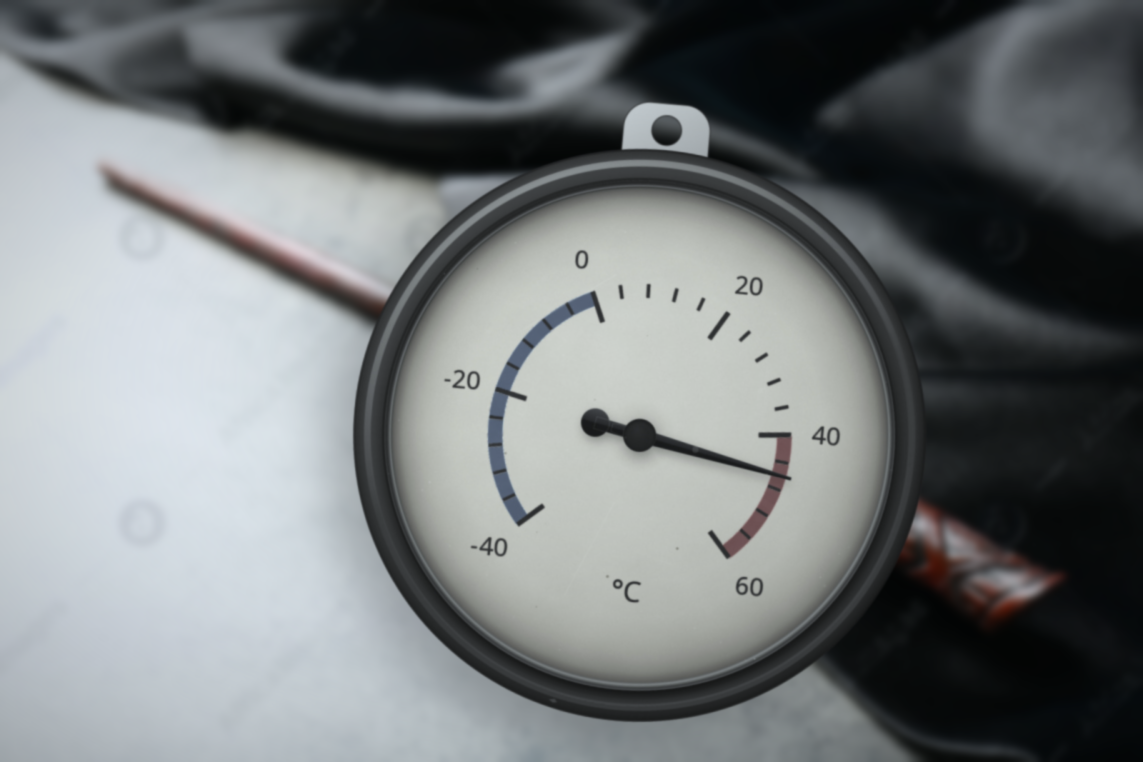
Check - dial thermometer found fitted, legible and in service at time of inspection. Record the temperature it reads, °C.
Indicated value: 46 °C
